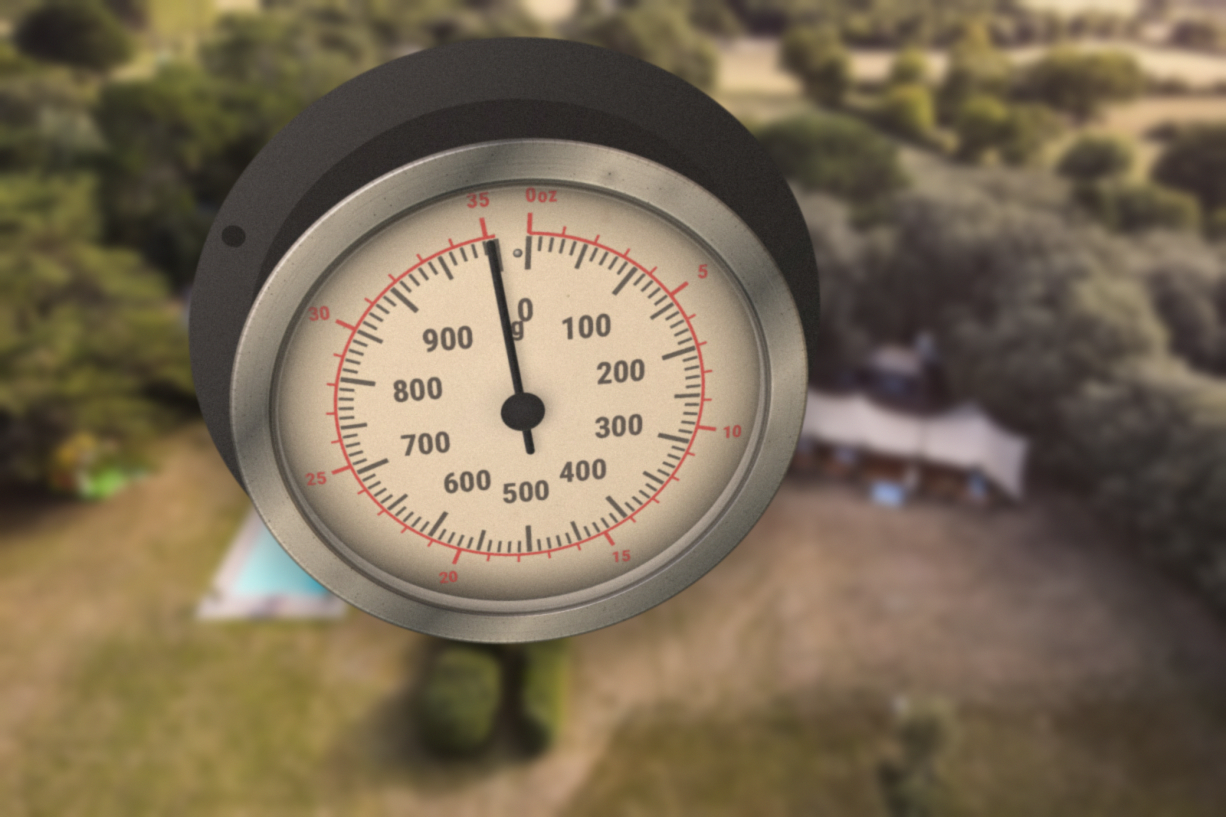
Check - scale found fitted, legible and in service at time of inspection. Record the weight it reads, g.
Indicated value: 995 g
